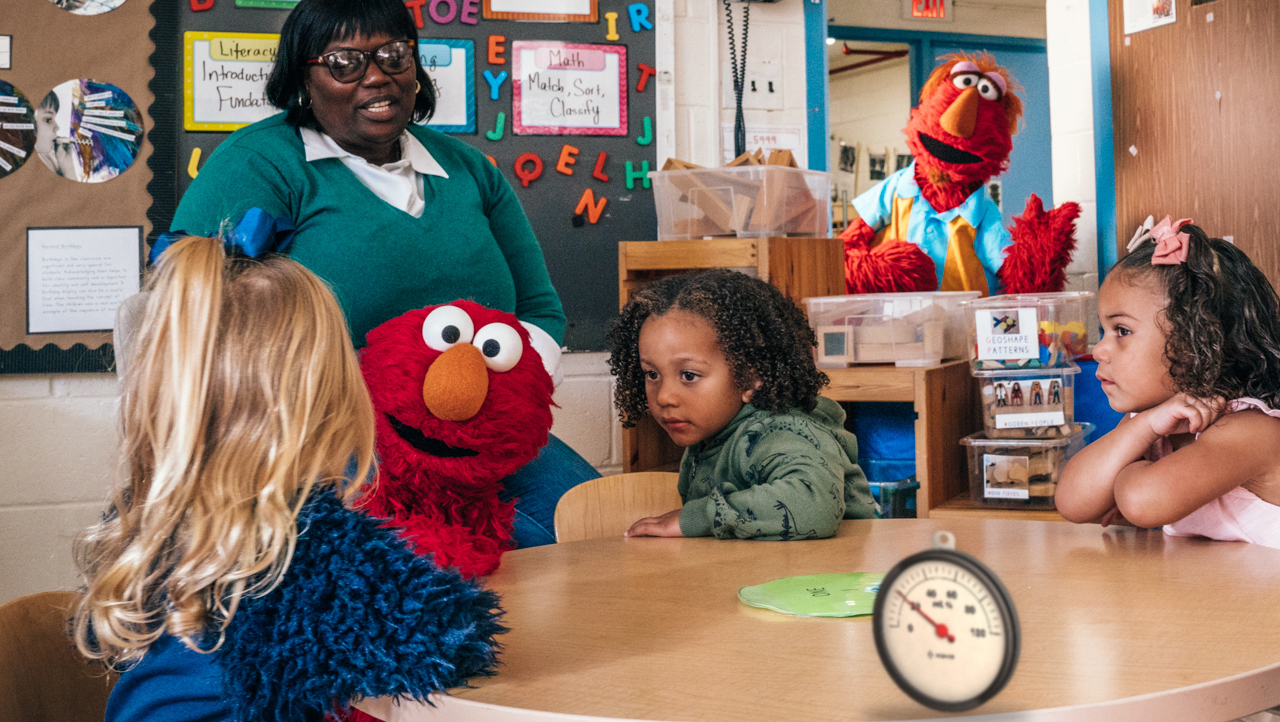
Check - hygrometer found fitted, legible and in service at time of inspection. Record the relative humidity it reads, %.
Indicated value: 20 %
